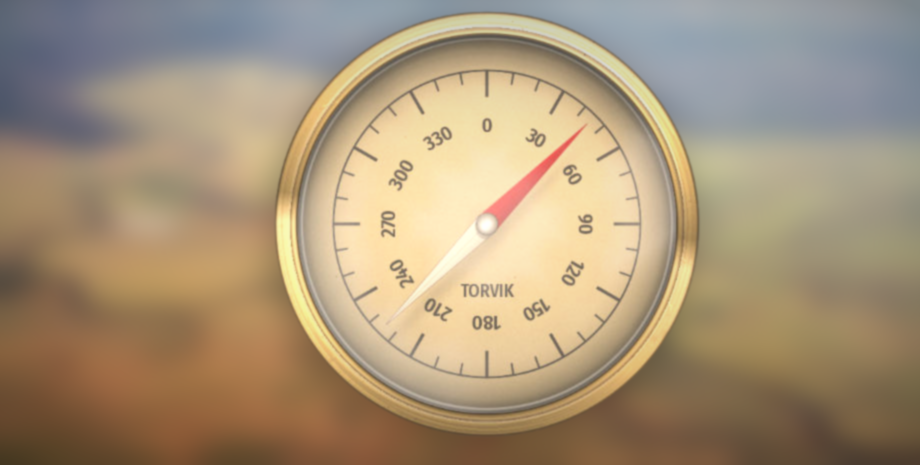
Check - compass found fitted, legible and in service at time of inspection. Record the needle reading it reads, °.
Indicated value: 45 °
